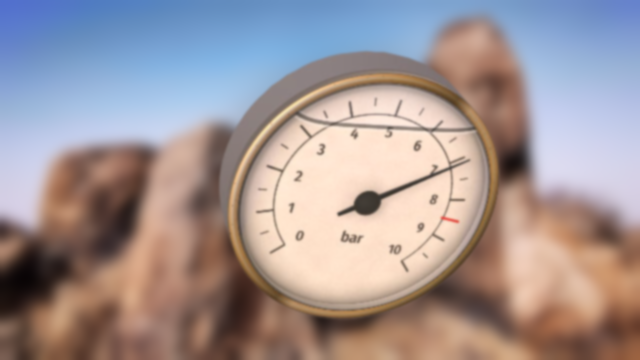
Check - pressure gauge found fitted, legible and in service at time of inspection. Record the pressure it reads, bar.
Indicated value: 7 bar
